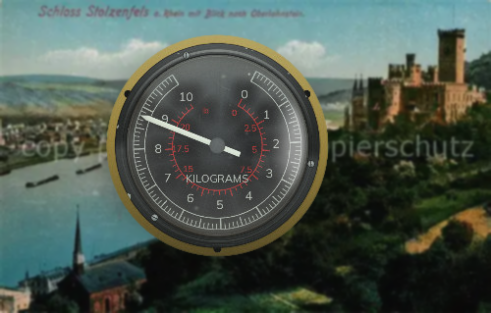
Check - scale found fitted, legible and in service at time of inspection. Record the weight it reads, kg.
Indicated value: 8.8 kg
